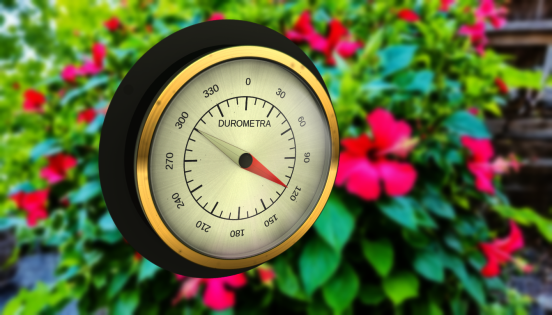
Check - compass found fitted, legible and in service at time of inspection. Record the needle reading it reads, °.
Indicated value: 120 °
